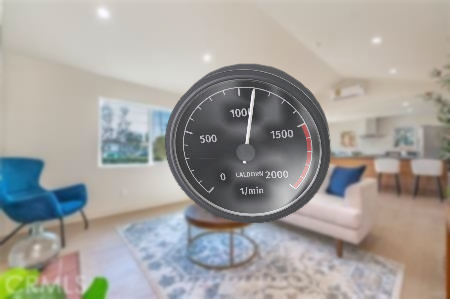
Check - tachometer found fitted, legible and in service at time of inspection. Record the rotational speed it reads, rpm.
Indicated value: 1100 rpm
